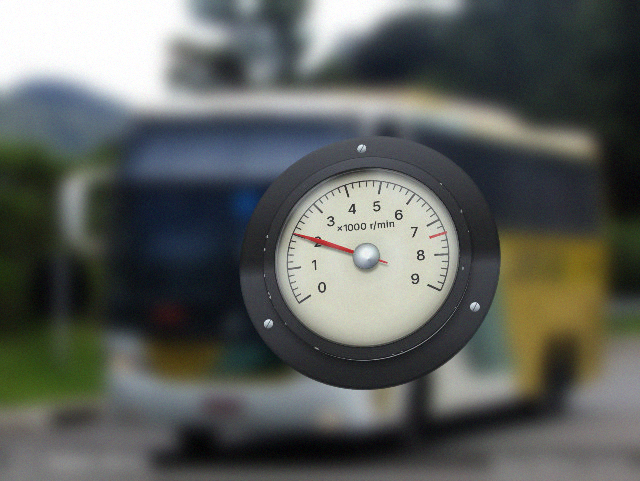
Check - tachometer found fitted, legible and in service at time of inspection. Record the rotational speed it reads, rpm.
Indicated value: 2000 rpm
